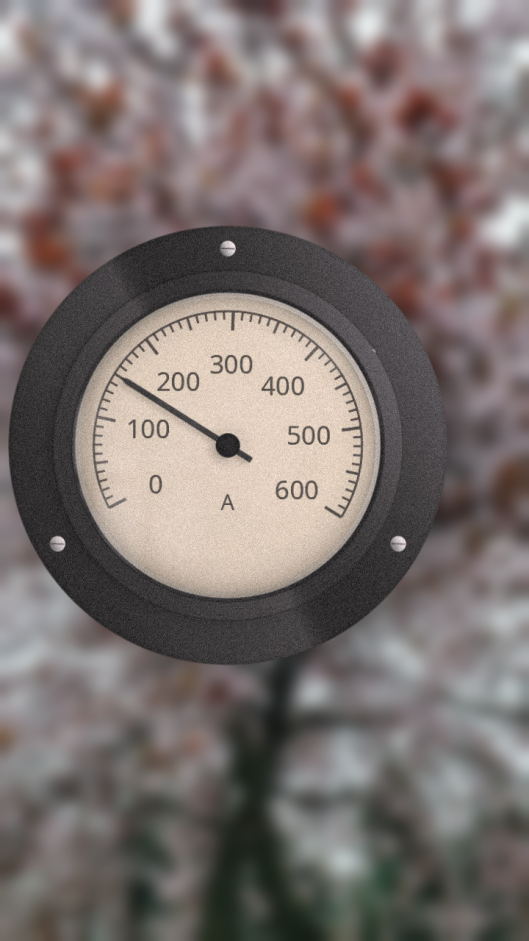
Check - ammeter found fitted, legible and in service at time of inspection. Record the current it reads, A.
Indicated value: 150 A
